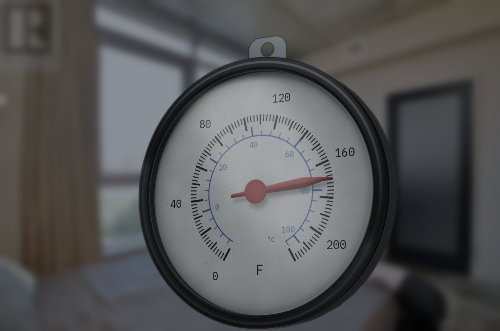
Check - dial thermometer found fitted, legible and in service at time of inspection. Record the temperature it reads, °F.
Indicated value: 170 °F
